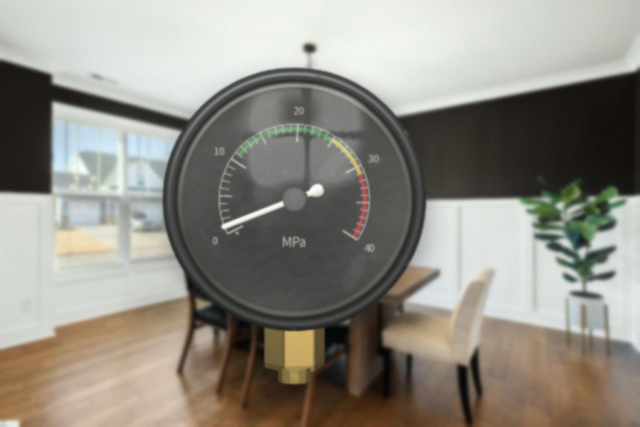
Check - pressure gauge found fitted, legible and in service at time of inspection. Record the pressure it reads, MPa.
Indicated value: 1 MPa
